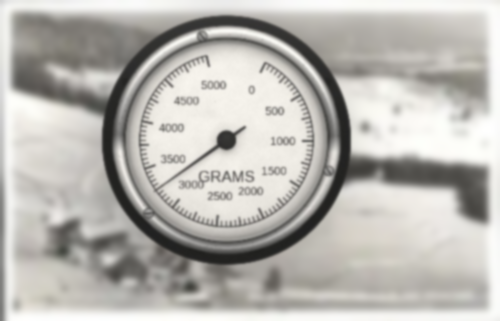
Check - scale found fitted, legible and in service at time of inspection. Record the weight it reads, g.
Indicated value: 3250 g
